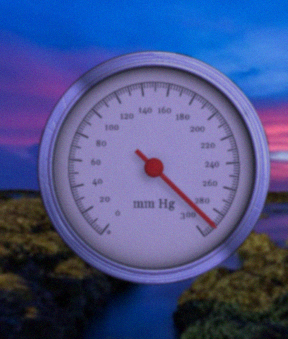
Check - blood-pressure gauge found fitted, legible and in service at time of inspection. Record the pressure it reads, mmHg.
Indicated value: 290 mmHg
